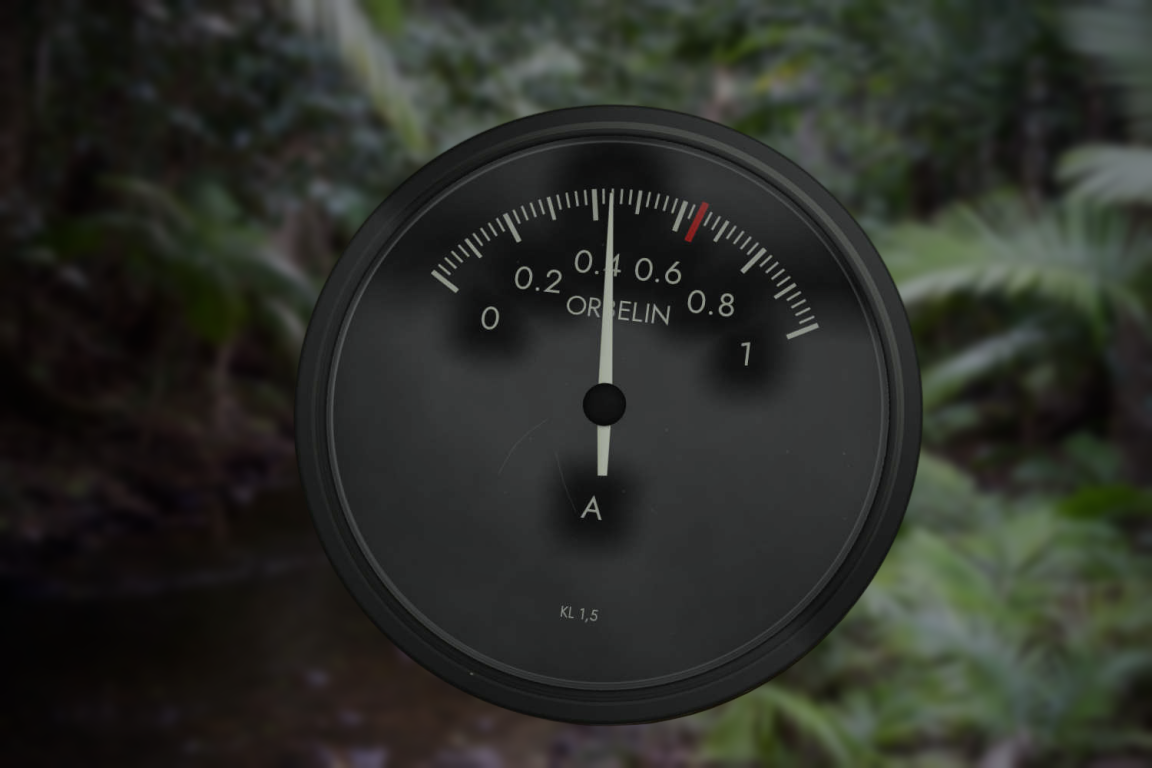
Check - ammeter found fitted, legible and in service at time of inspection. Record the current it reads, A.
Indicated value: 0.44 A
